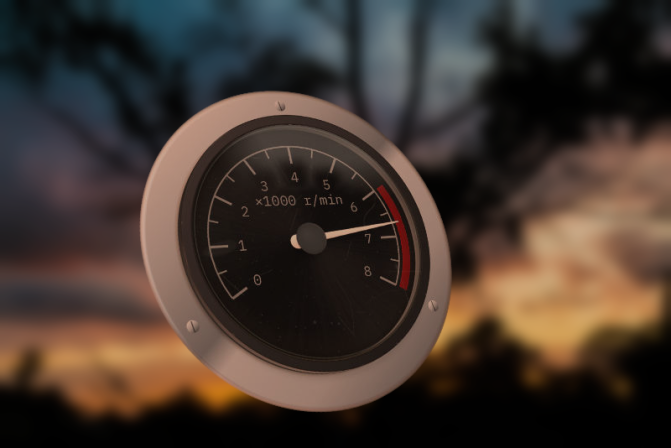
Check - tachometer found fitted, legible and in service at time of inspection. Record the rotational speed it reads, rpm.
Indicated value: 6750 rpm
